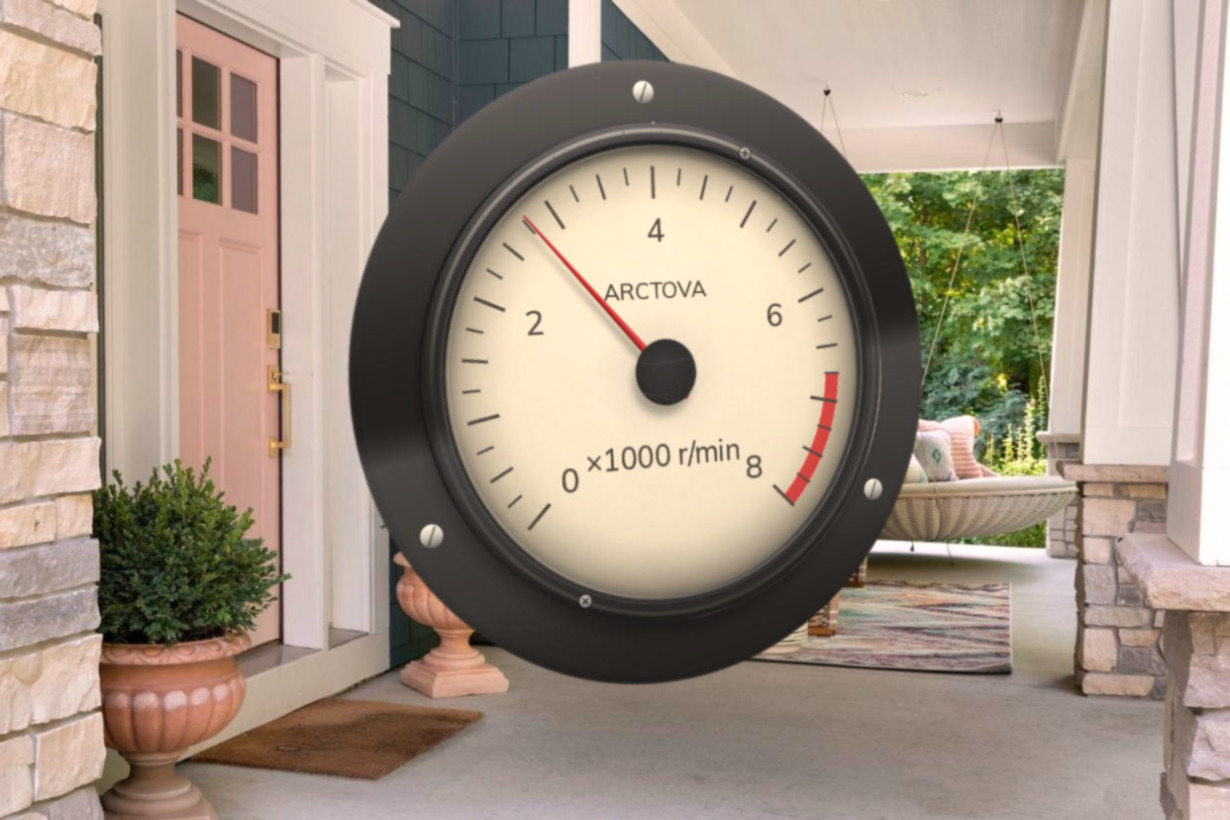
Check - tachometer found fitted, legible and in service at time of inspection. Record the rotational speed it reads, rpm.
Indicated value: 2750 rpm
